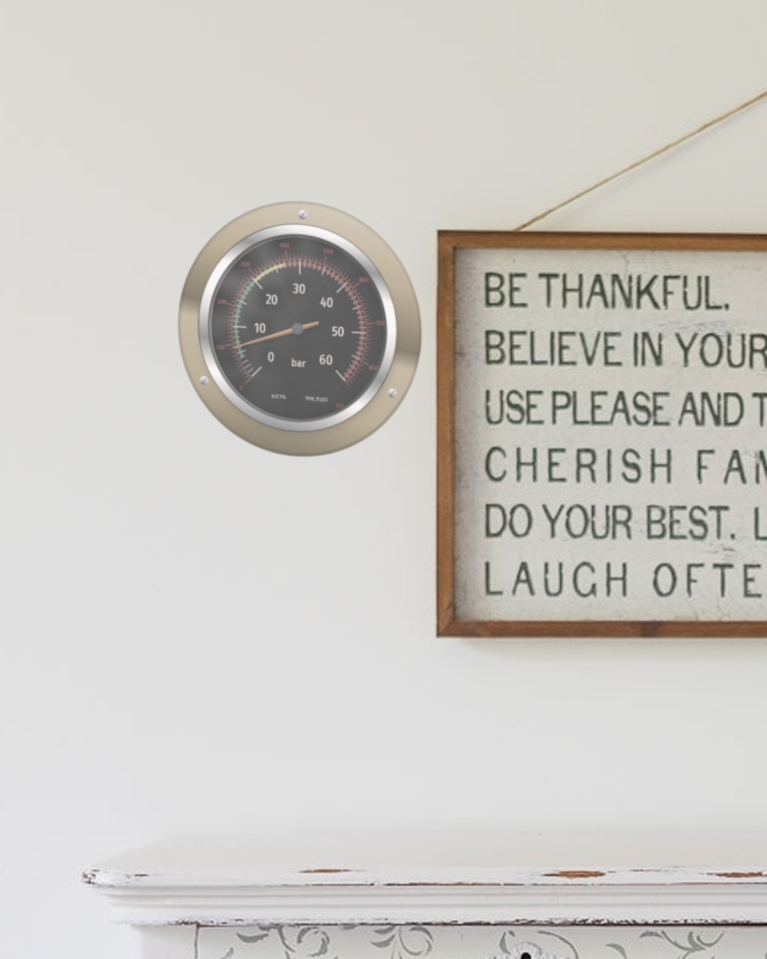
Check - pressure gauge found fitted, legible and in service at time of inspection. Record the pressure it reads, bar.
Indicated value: 6 bar
